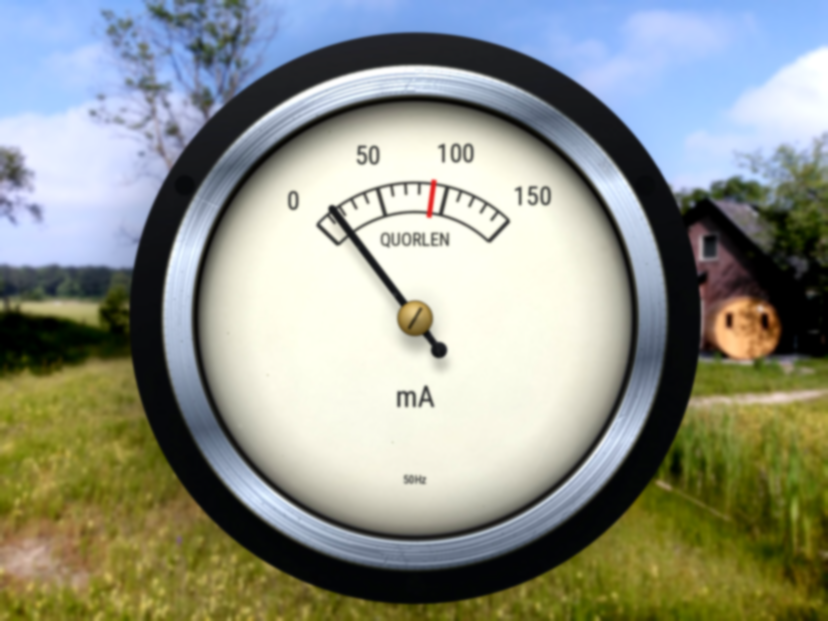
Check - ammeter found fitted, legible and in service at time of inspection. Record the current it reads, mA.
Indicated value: 15 mA
